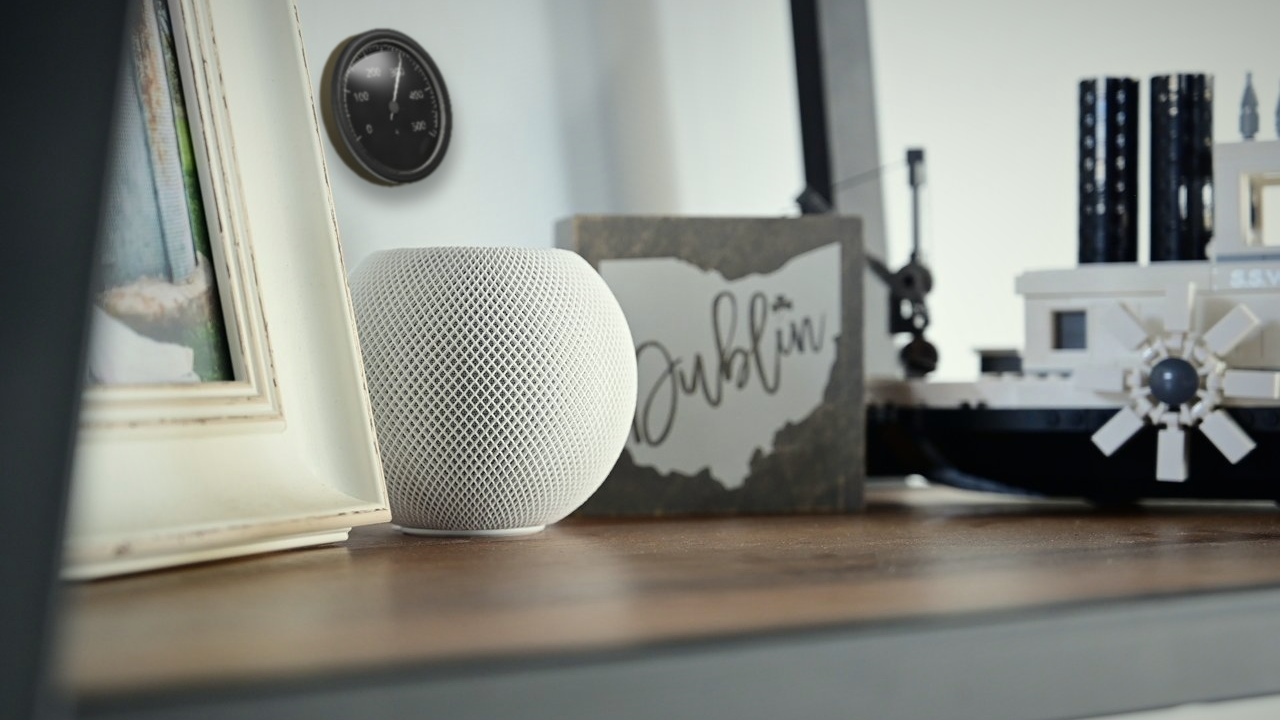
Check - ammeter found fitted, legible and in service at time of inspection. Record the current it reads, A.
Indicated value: 300 A
